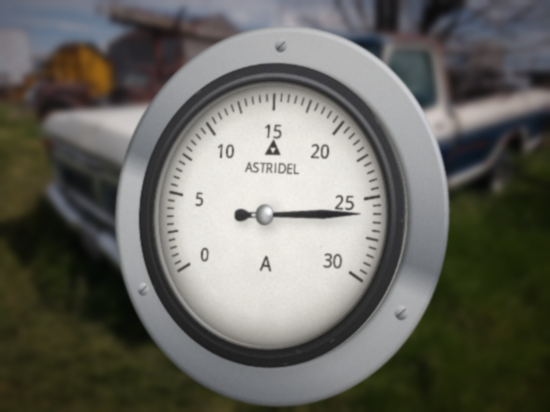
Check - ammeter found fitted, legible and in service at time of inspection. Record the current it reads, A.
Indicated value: 26 A
